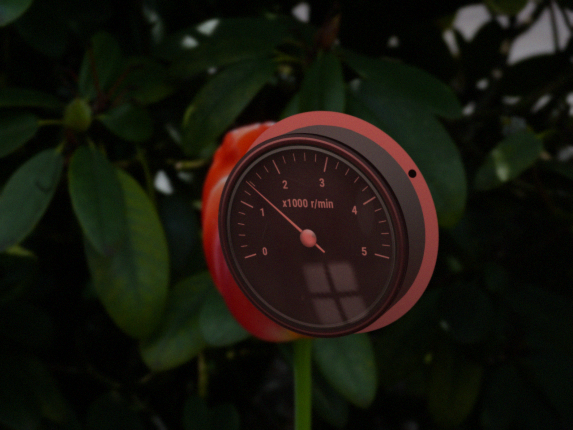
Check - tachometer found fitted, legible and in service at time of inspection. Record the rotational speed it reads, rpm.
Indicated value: 1400 rpm
